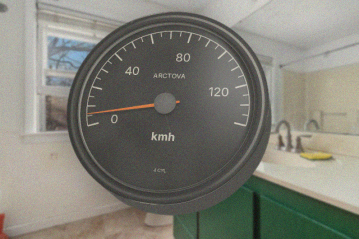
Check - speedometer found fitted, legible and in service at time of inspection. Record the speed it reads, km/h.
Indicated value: 5 km/h
